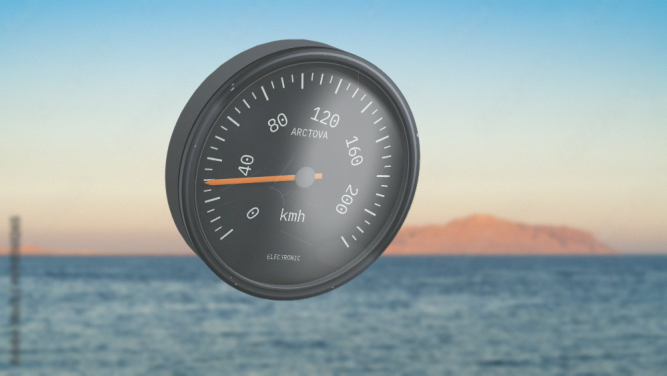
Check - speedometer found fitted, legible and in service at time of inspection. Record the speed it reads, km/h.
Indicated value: 30 km/h
